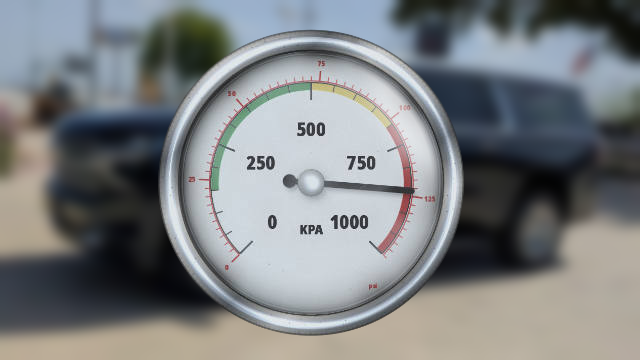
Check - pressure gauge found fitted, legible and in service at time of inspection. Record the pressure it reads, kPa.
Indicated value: 850 kPa
